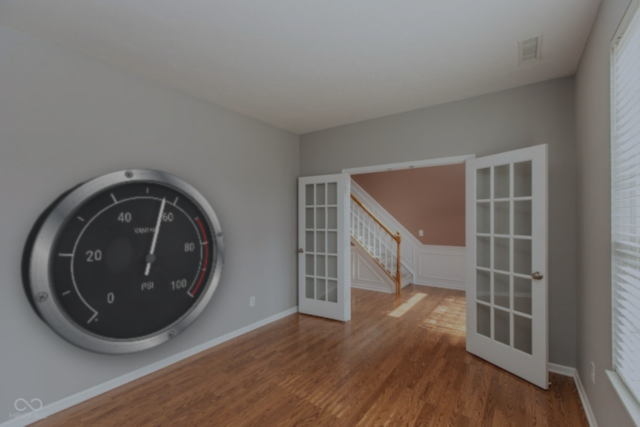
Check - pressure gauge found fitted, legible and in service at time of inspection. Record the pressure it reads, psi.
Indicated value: 55 psi
